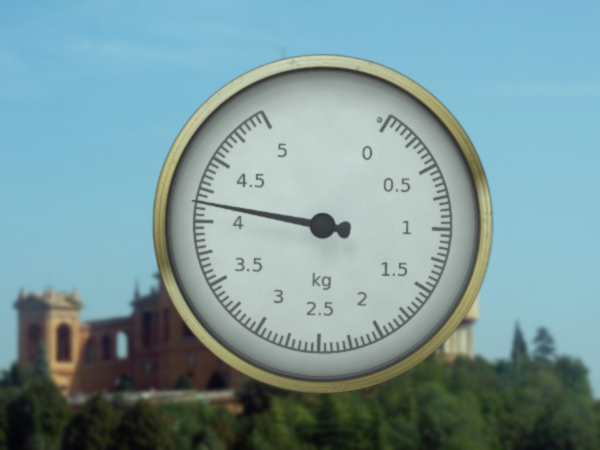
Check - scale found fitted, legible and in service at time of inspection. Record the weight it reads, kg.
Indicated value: 4.15 kg
